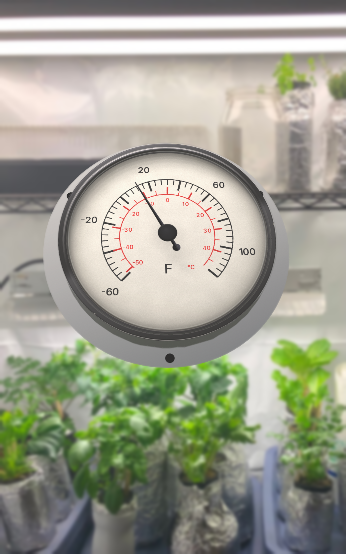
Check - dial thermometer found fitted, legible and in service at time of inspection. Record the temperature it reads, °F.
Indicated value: 12 °F
